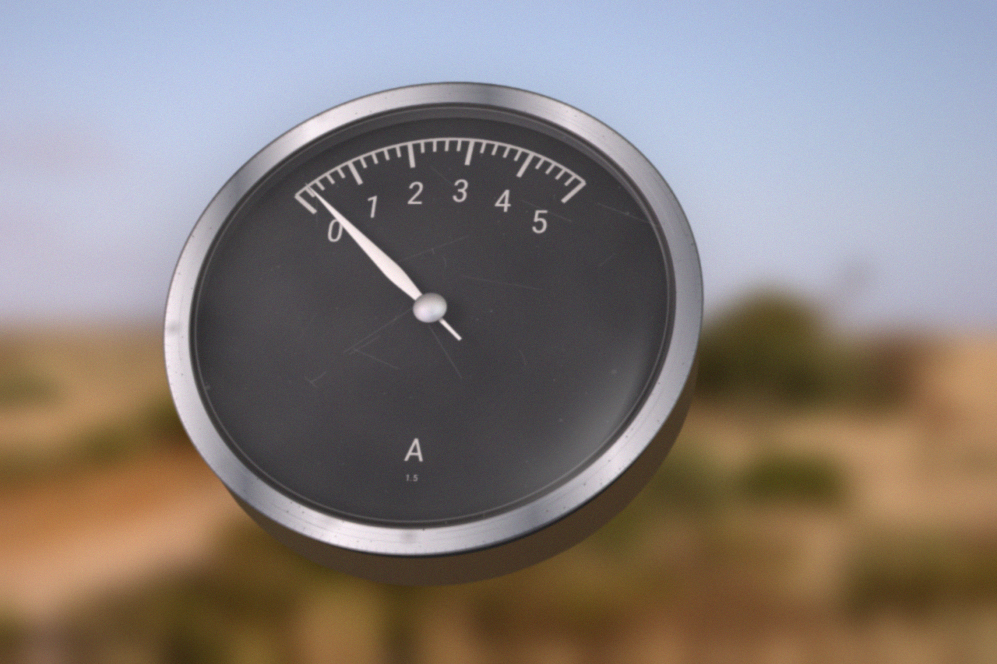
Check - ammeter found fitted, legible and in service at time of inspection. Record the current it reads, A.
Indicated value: 0.2 A
